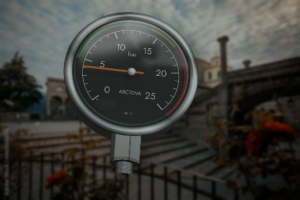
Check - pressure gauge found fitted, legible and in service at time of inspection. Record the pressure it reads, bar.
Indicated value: 4 bar
